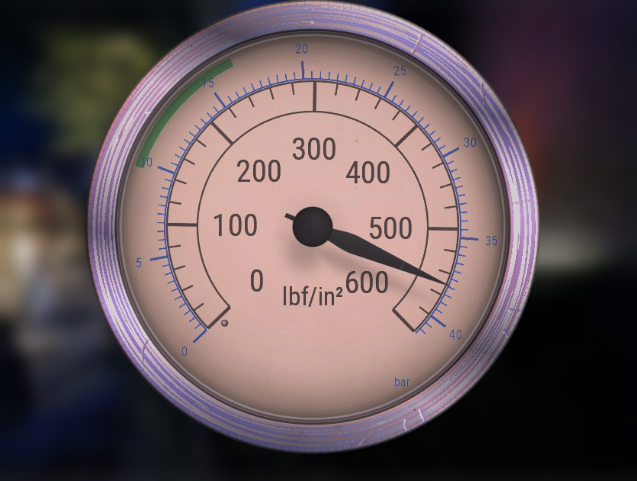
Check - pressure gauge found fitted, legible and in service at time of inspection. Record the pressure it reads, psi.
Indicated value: 550 psi
